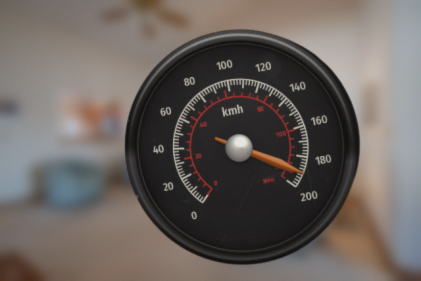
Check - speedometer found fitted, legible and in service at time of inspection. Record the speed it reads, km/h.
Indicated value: 190 km/h
